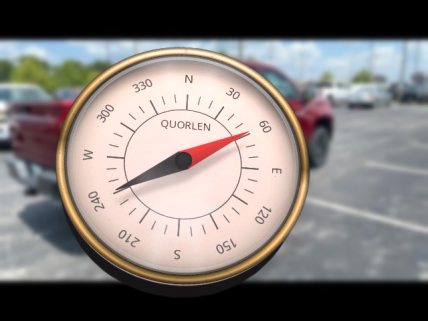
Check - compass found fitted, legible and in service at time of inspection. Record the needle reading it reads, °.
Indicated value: 60 °
